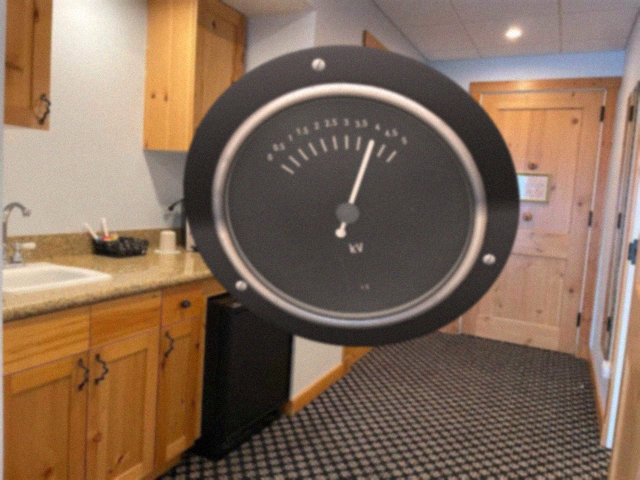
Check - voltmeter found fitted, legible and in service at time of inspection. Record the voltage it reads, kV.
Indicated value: 4 kV
